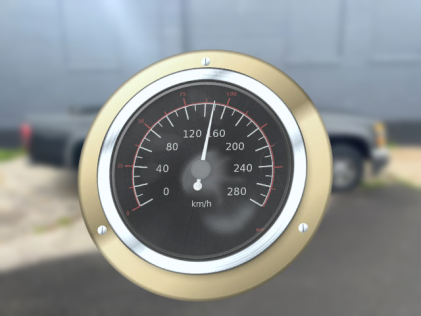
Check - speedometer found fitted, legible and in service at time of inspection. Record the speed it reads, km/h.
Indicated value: 150 km/h
